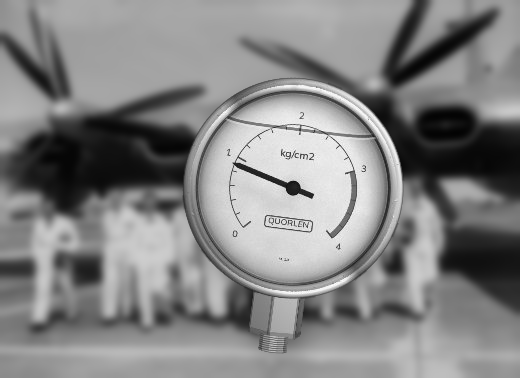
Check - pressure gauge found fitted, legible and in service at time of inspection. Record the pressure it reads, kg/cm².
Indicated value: 0.9 kg/cm²
